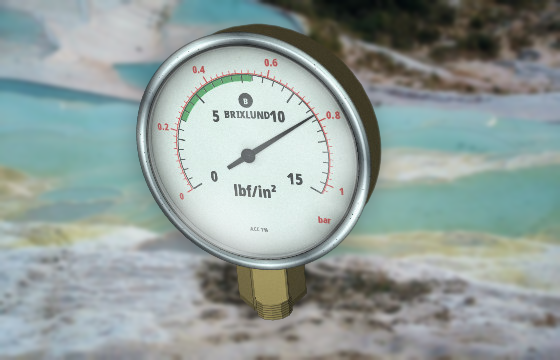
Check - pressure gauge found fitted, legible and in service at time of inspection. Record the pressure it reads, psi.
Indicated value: 11.25 psi
